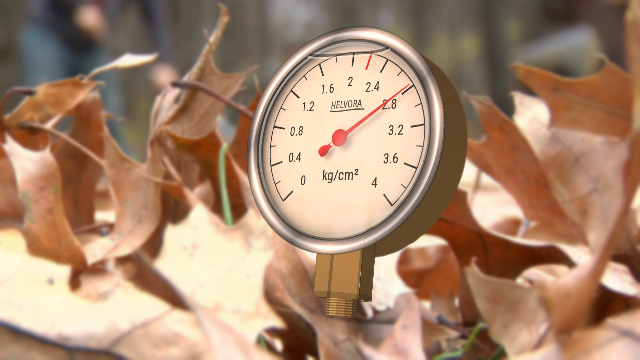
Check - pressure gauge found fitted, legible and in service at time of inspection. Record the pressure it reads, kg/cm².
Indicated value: 2.8 kg/cm²
